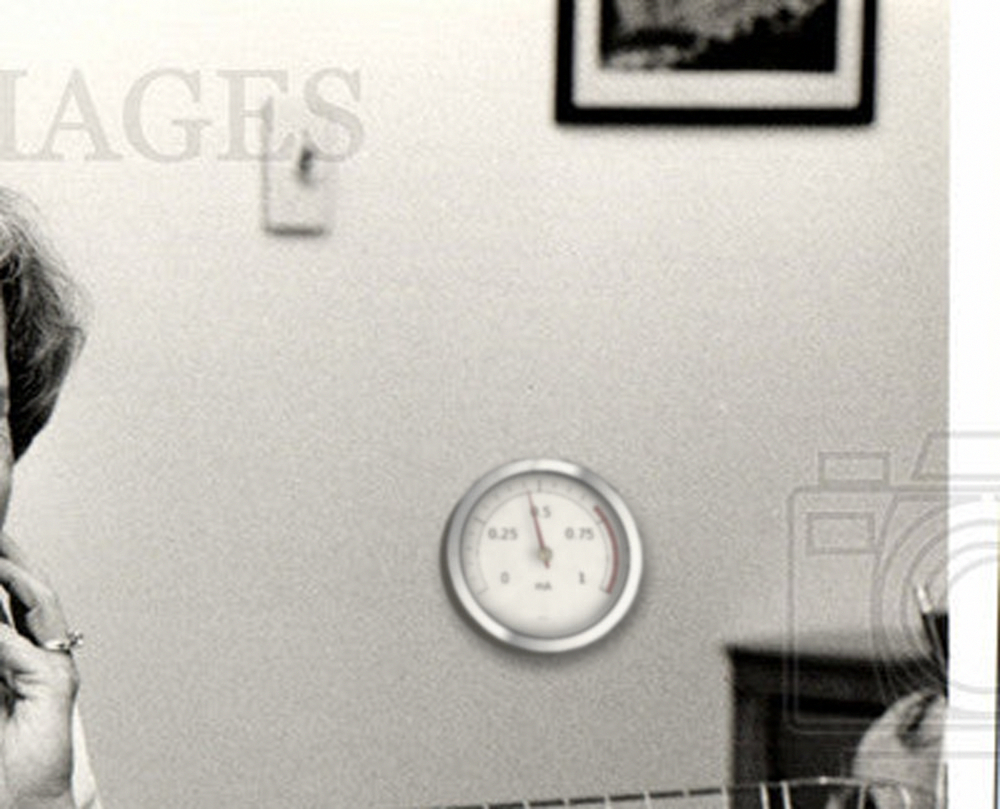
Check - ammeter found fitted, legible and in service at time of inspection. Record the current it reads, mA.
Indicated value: 0.45 mA
